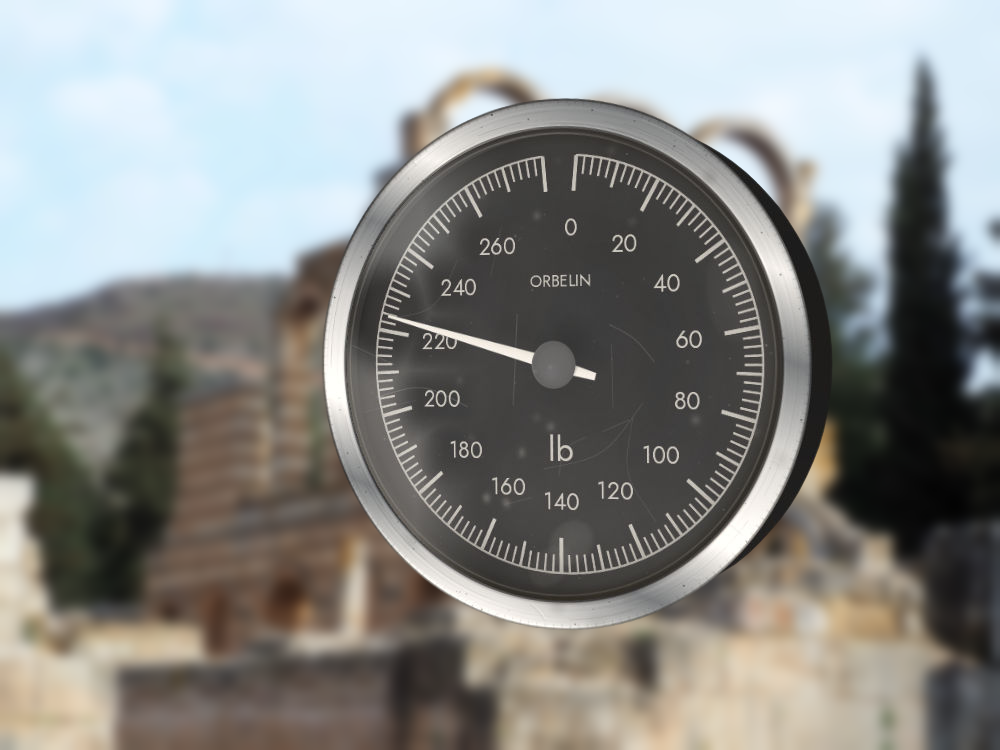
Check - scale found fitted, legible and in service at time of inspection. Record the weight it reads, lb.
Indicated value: 224 lb
